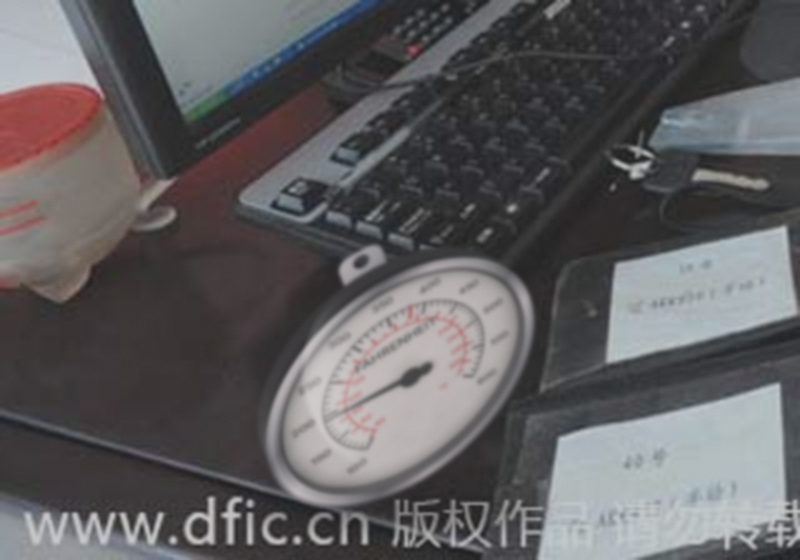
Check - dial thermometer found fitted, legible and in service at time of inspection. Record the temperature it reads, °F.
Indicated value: 200 °F
